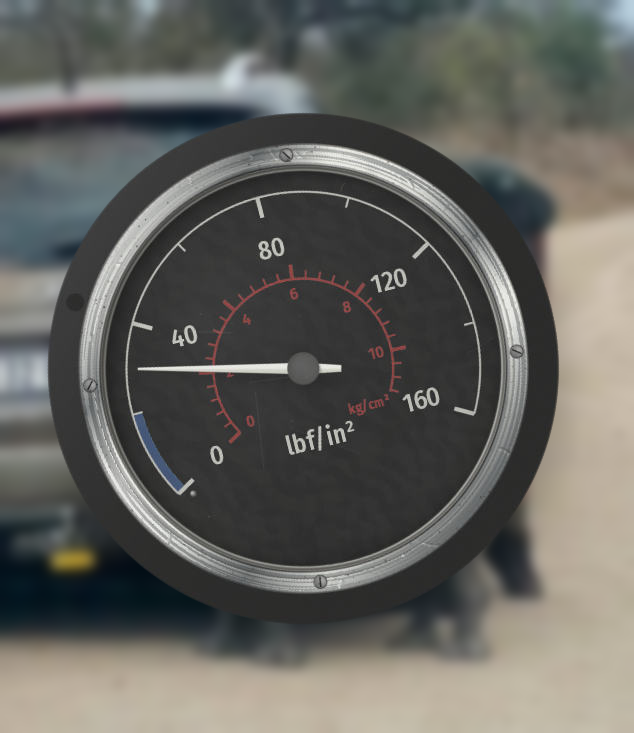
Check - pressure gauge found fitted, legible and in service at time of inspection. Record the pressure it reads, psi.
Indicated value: 30 psi
